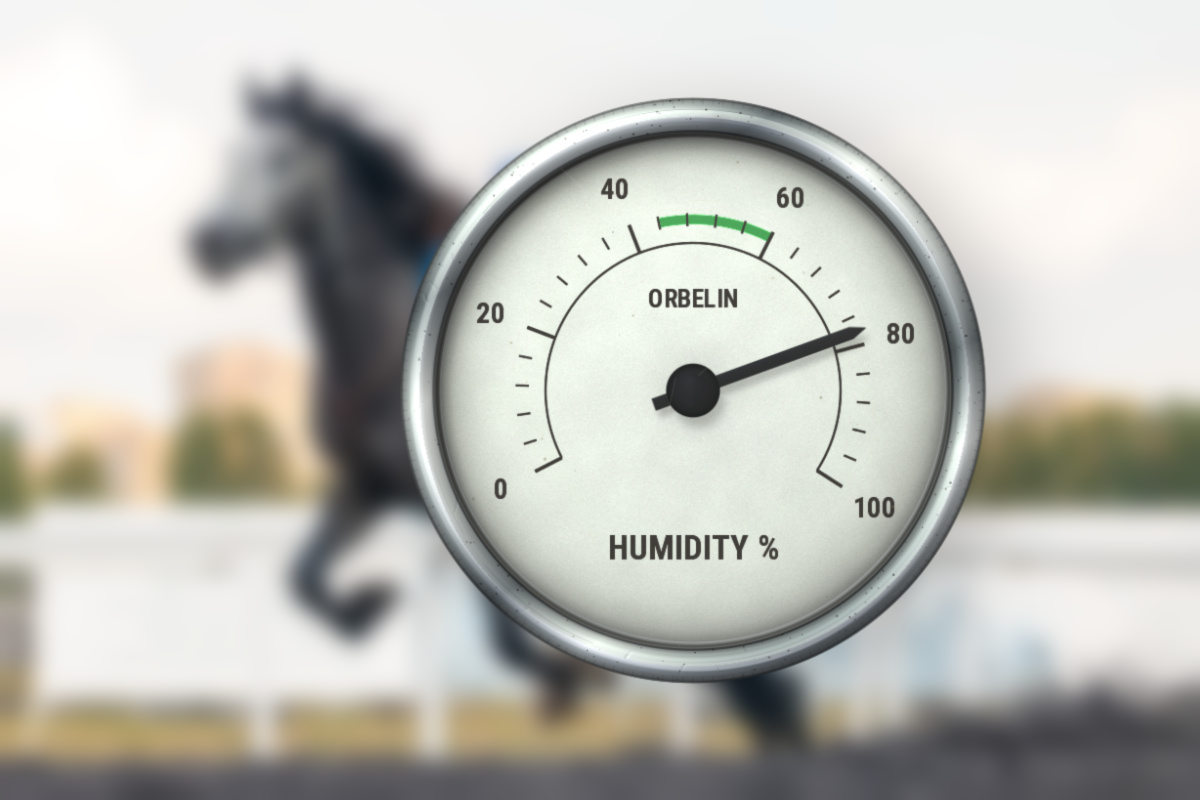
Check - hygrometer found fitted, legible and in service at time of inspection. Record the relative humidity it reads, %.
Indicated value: 78 %
